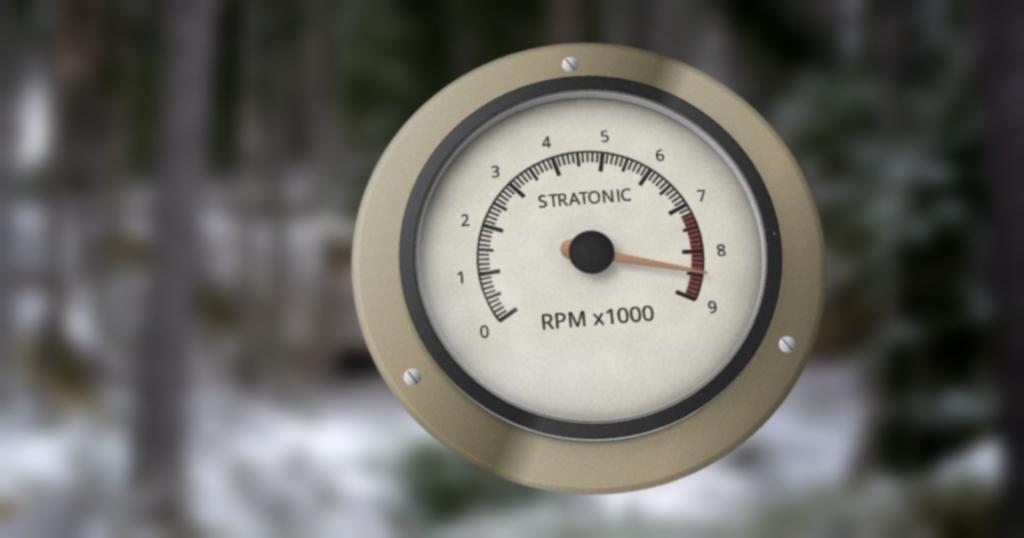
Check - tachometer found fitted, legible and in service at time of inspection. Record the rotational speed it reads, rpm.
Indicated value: 8500 rpm
